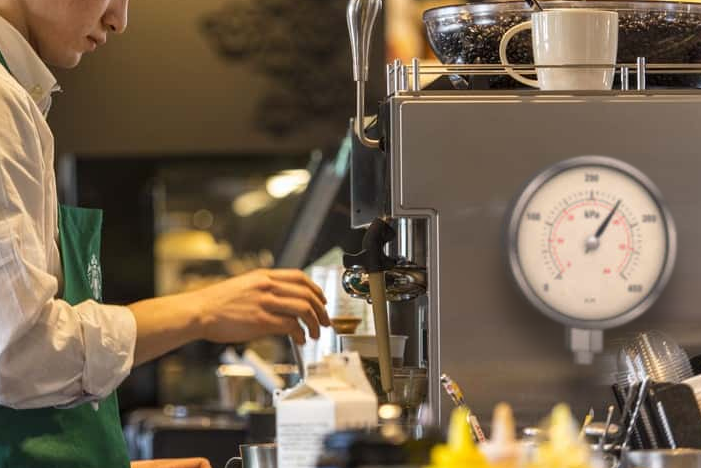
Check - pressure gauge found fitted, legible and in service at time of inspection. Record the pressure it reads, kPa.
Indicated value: 250 kPa
